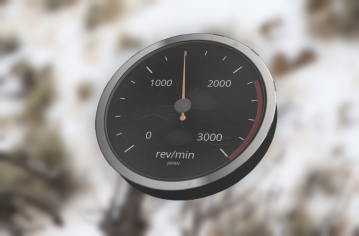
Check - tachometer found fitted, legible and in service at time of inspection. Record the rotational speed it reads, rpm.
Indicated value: 1400 rpm
